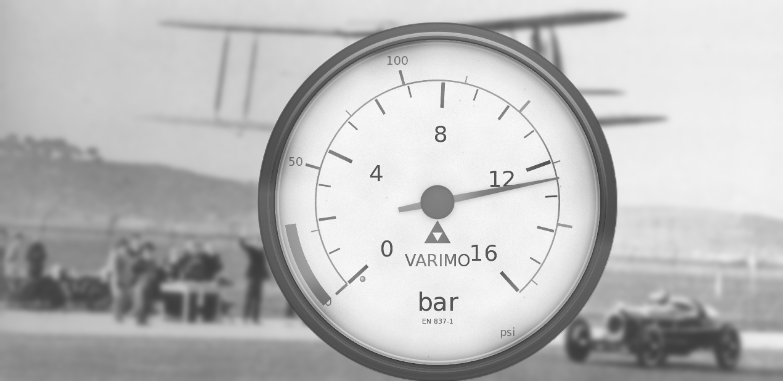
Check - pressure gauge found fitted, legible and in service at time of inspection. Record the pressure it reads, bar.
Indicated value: 12.5 bar
